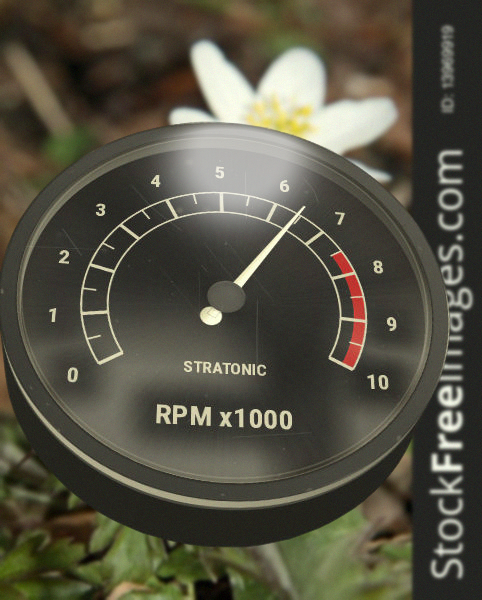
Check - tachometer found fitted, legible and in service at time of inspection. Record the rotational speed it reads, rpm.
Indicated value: 6500 rpm
